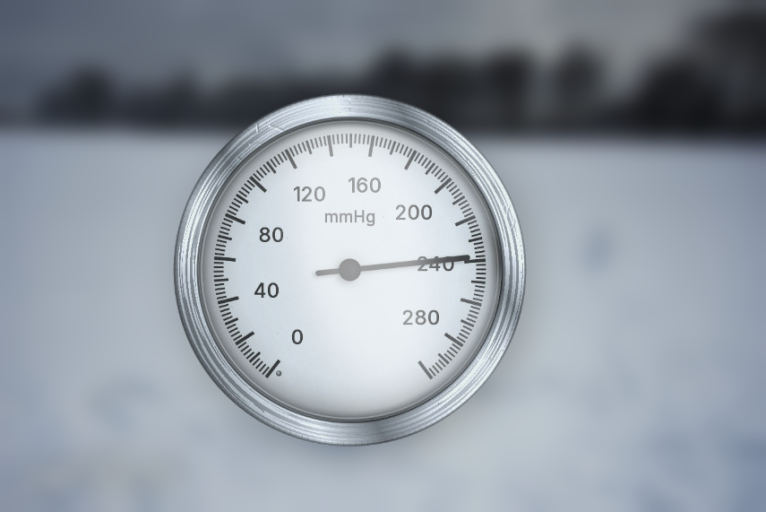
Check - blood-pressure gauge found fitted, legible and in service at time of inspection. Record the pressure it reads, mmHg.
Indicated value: 238 mmHg
